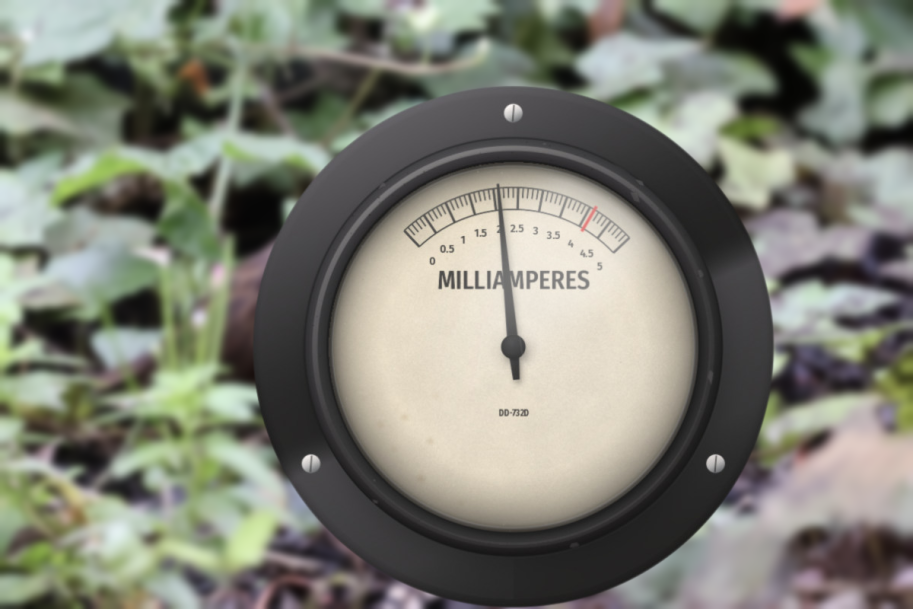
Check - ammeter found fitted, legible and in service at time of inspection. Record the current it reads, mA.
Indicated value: 2.1 mA
